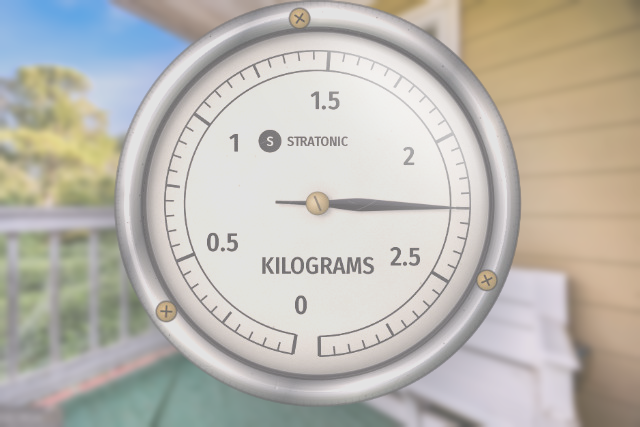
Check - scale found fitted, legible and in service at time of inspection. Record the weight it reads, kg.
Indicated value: 2.25 kg
